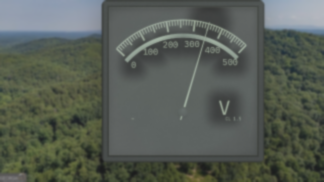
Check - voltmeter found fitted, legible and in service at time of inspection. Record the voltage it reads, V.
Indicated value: 350 V
